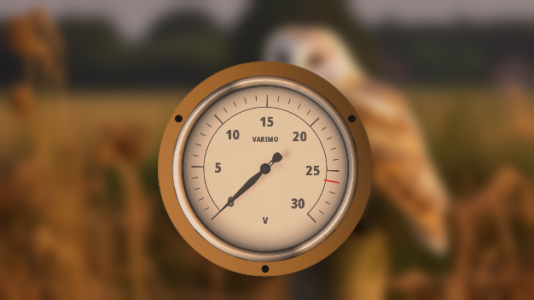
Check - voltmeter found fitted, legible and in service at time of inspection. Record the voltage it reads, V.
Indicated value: 0 V
